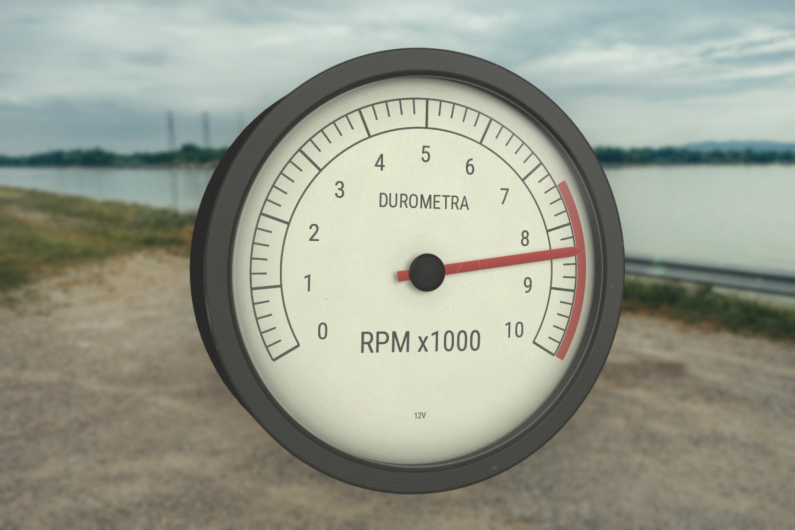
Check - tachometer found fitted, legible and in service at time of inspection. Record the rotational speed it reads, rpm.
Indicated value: 8400 rpm
